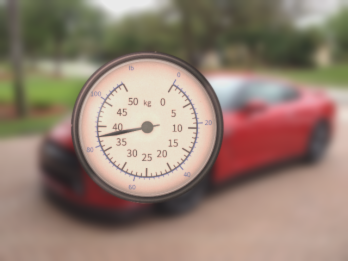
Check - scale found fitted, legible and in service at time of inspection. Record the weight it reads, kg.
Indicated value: 38 kg
